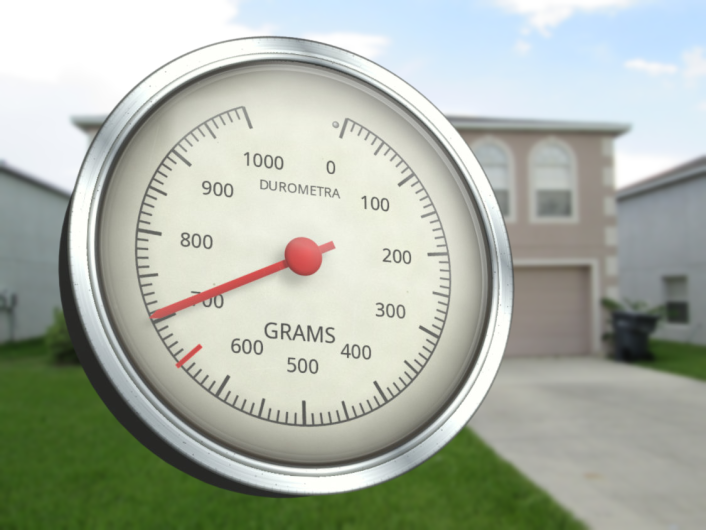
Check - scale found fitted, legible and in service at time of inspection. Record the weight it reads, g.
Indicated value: 705 g
